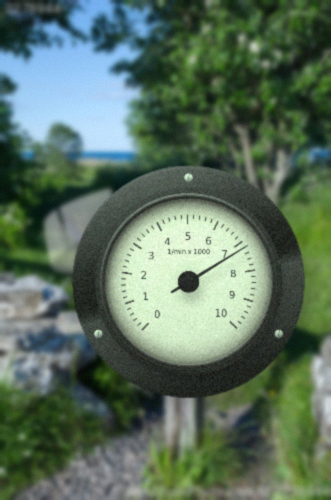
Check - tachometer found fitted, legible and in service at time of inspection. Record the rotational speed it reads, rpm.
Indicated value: 7200 rpm
